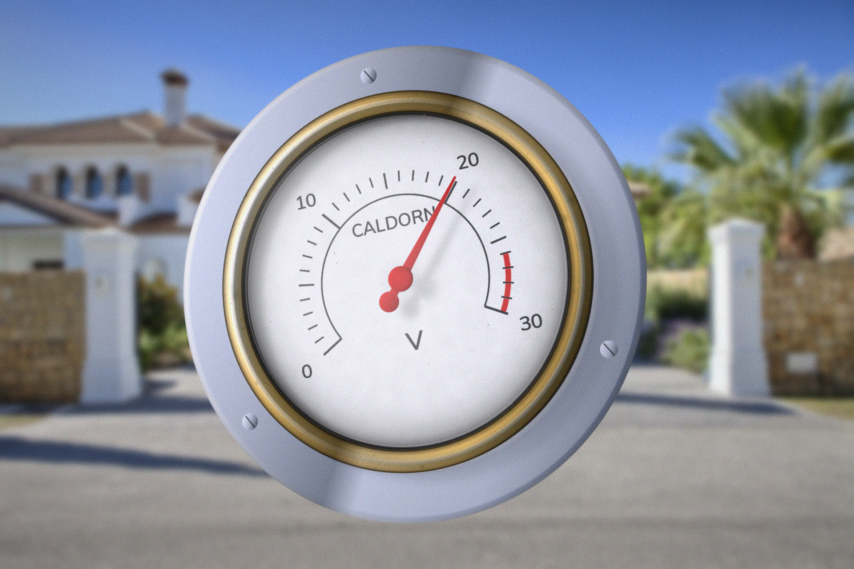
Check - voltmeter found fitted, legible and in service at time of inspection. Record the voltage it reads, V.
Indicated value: 20 V
